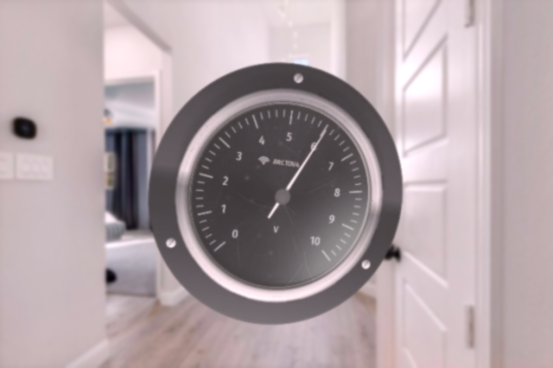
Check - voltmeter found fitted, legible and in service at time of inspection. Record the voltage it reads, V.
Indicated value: 6 V
